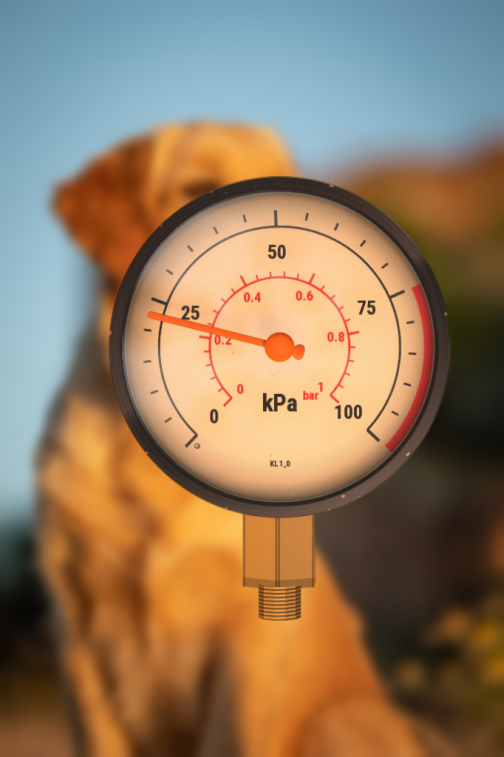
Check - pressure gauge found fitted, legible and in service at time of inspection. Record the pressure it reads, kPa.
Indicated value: 22.5 kPa
